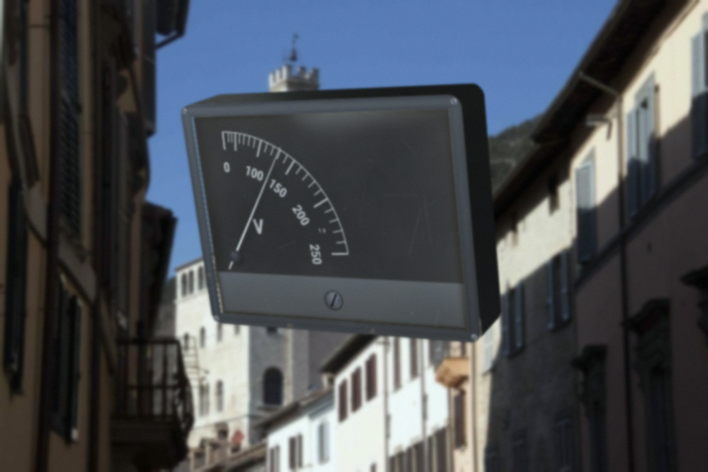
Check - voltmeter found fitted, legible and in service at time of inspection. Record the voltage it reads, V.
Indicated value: 130 V
